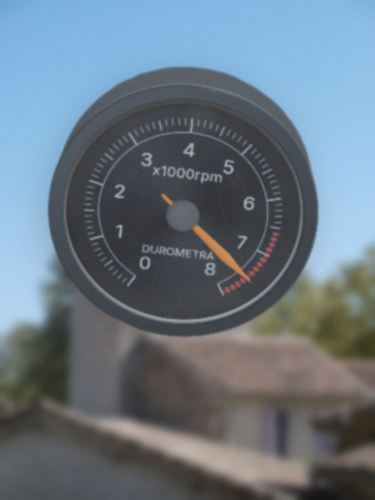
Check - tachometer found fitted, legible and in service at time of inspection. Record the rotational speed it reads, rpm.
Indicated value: 7500 rpm
